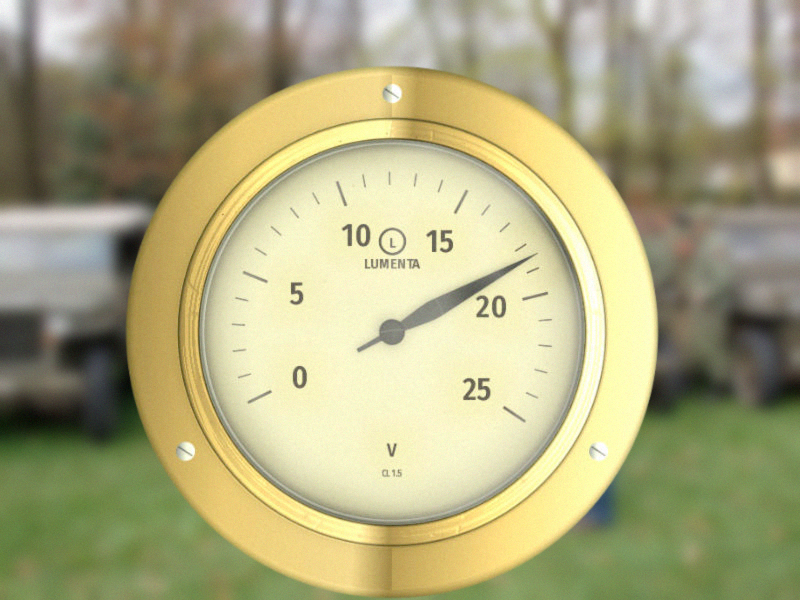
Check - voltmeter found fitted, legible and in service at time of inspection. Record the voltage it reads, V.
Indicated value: 18.5 V
